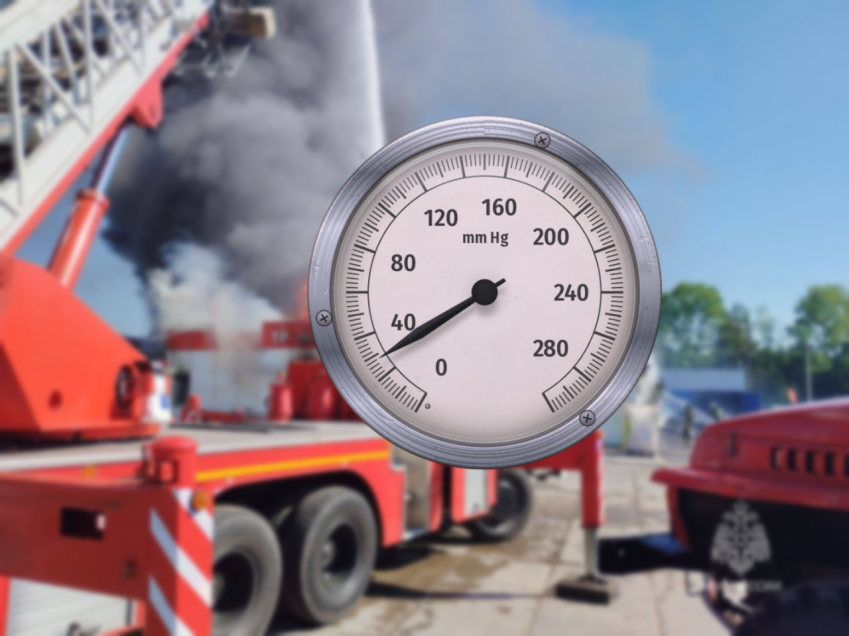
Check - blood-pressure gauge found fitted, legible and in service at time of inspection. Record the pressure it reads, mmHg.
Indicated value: 28 mmHg
